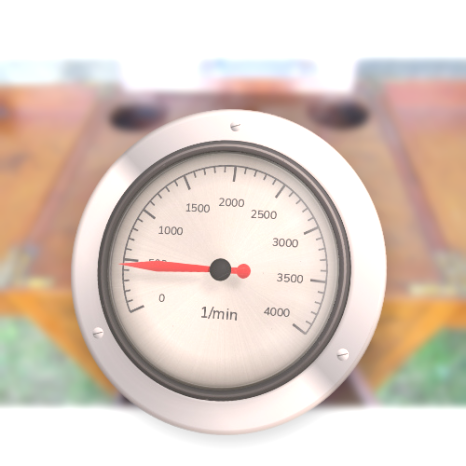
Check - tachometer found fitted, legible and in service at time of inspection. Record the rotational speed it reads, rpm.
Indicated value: 450 rpm
